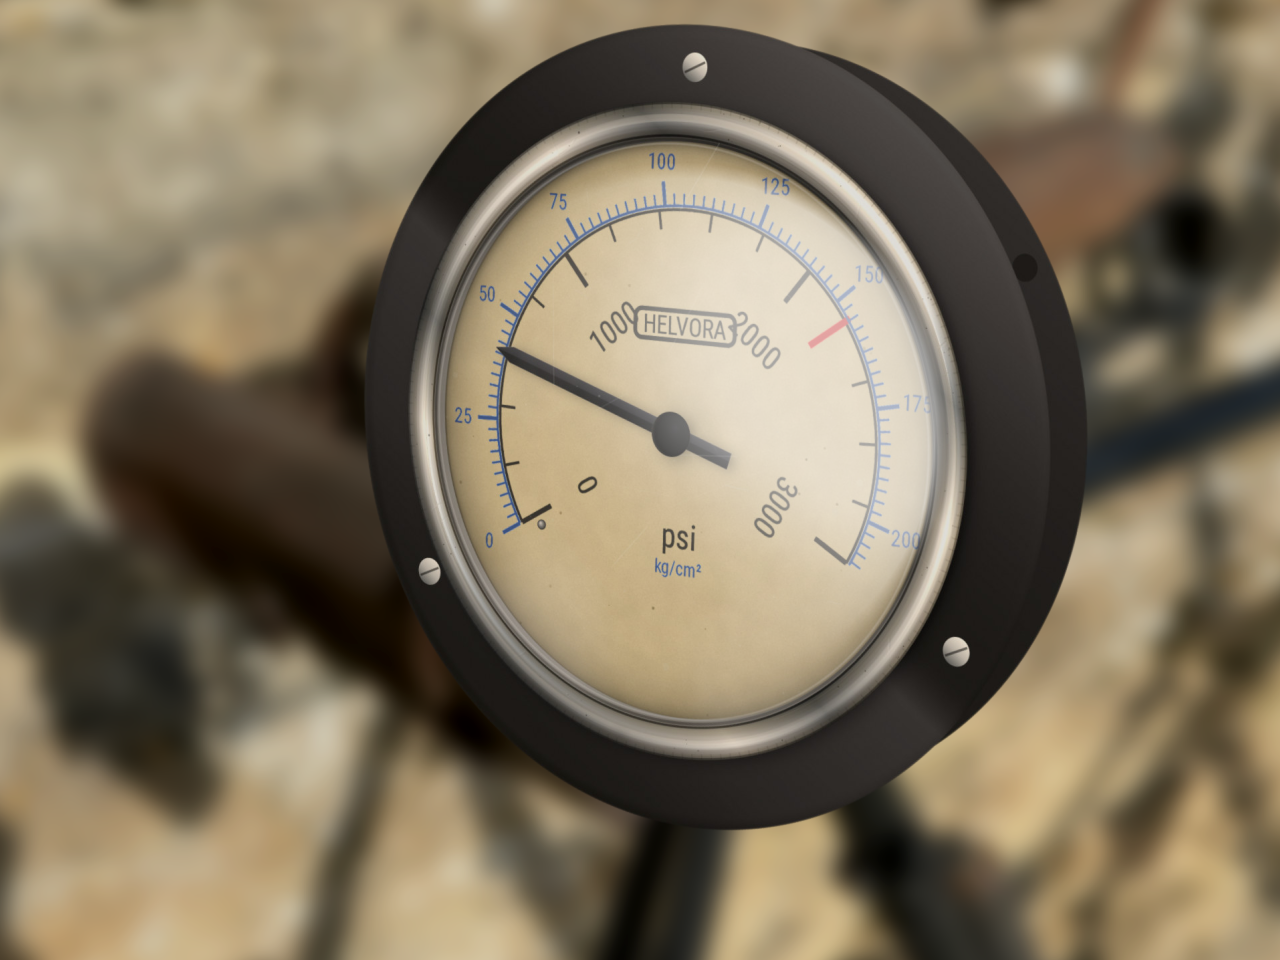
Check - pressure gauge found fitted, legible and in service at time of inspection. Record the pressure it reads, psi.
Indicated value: 600 psi
